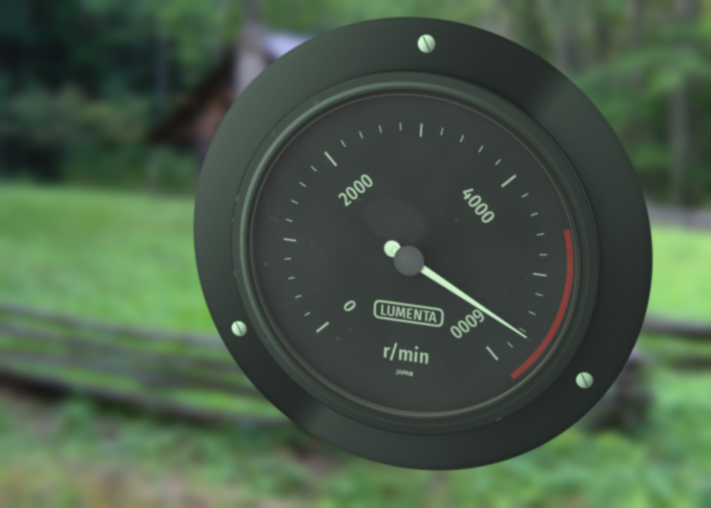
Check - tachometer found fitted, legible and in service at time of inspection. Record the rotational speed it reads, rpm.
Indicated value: 5600 rpm
